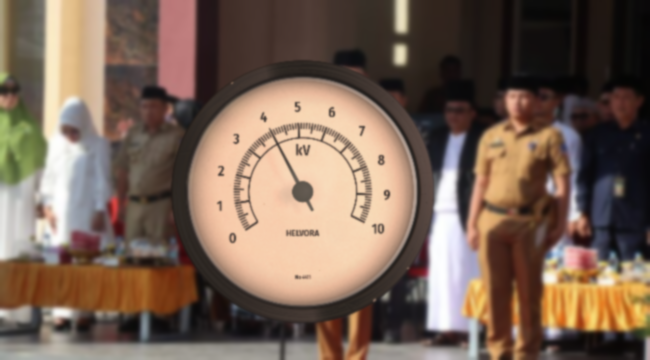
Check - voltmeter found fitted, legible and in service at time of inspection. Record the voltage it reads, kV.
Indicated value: 4 kV
